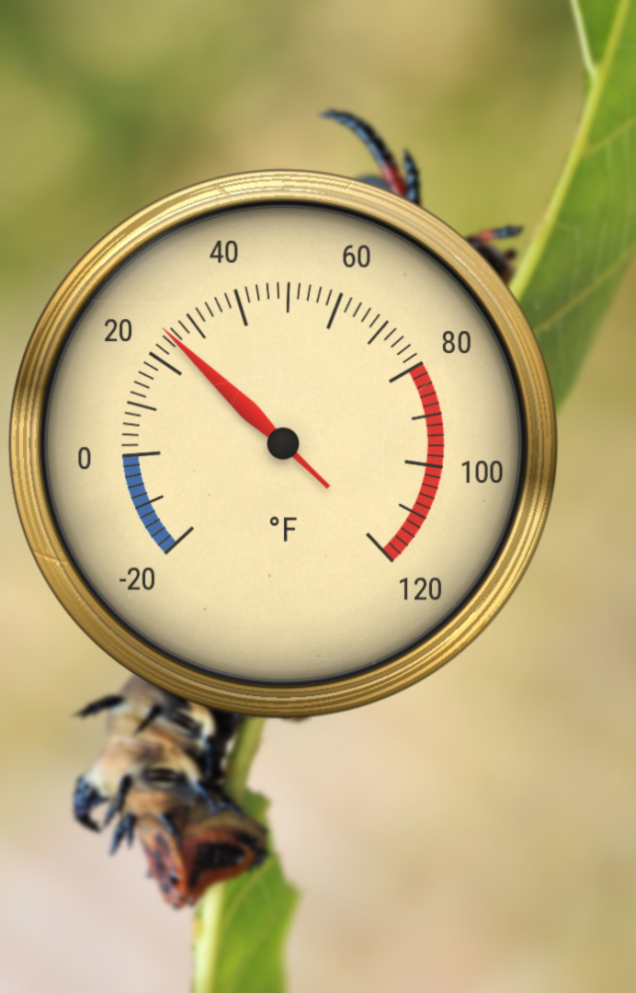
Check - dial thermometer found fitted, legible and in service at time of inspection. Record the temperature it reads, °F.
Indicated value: 25 °F
